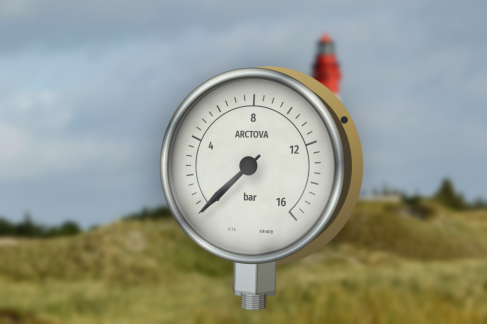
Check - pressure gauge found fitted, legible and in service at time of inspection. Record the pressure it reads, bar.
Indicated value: 0 bar
